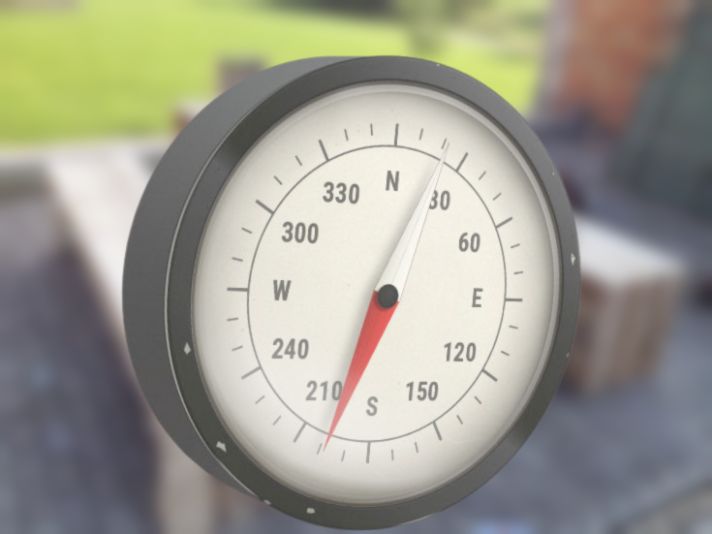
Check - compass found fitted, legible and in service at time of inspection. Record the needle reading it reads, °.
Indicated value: 200 °
